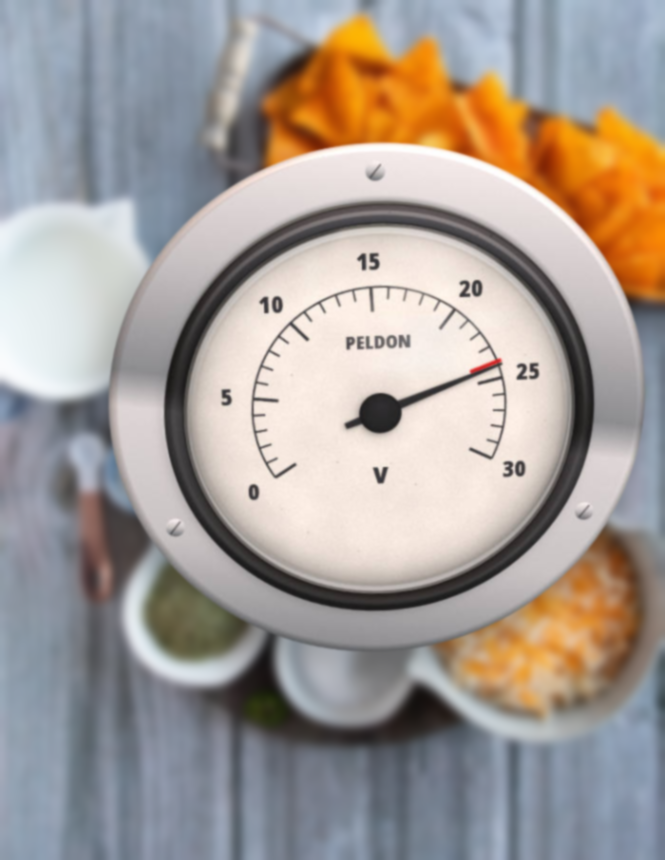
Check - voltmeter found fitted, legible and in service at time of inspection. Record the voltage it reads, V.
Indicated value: 24 V
